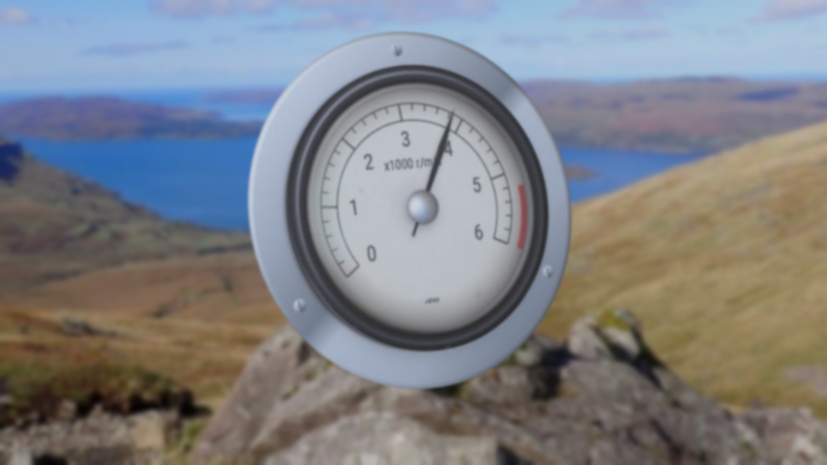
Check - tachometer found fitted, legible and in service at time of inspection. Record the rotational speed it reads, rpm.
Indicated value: 3800 rpm
